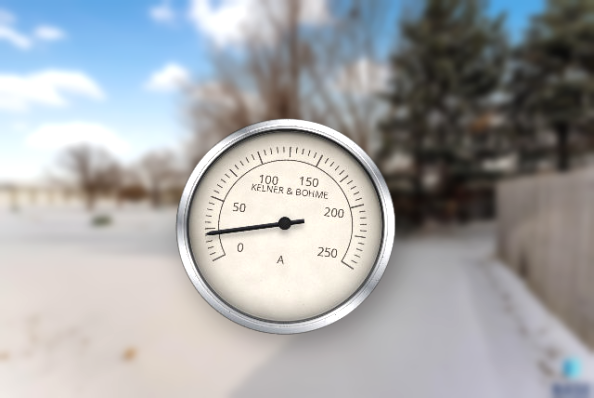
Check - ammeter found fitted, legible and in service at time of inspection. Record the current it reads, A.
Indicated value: 20 A
